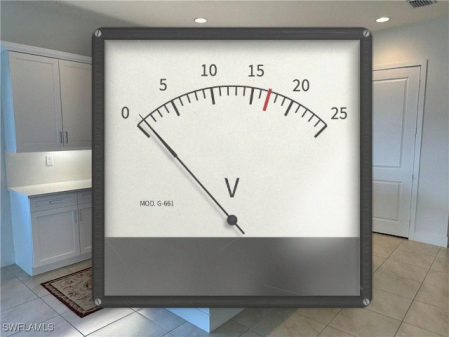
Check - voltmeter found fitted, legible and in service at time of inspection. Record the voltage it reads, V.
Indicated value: 1 V
